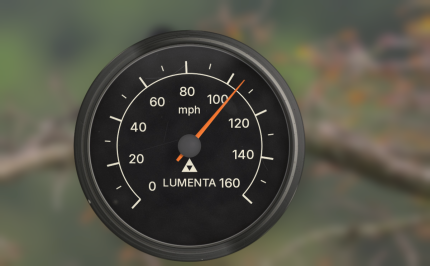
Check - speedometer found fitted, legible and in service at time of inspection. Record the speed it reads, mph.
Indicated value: 105 mph
